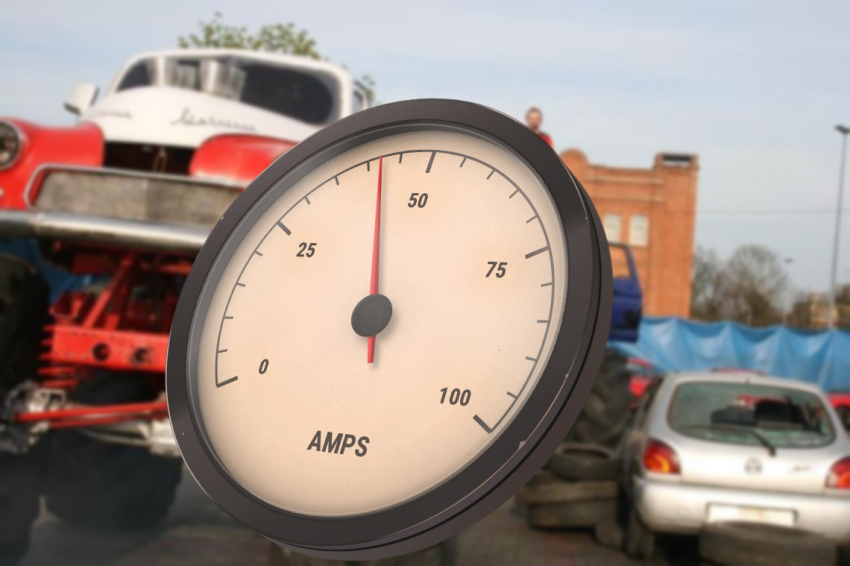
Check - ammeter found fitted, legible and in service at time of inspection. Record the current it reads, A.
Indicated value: 42.5 A
